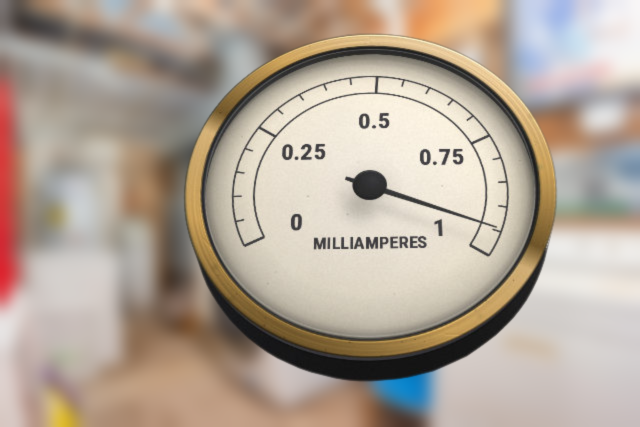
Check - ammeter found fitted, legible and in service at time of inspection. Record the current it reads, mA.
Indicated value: 0.95 mA
